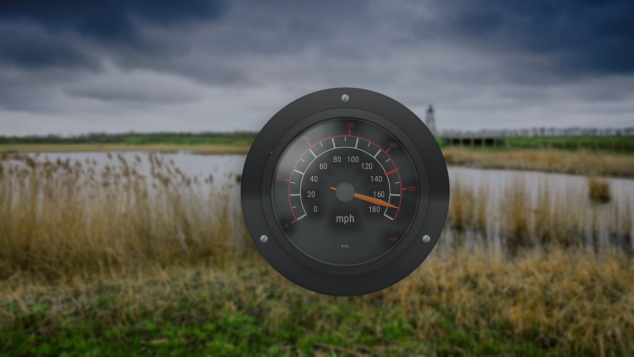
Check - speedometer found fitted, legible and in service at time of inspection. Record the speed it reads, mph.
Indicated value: 170 mph
